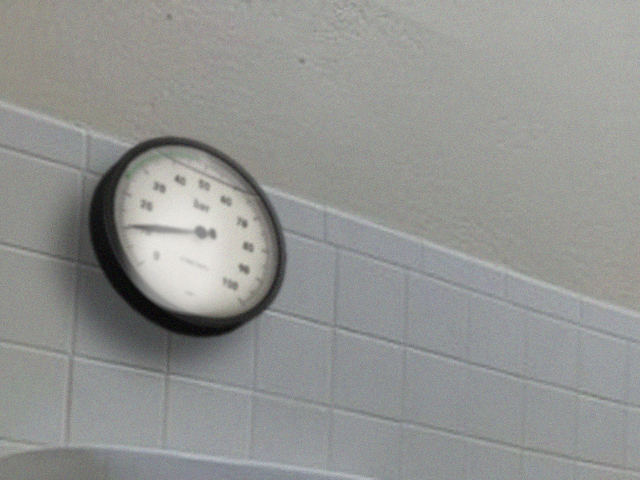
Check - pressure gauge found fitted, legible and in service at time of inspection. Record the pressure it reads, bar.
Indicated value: 10 bar
